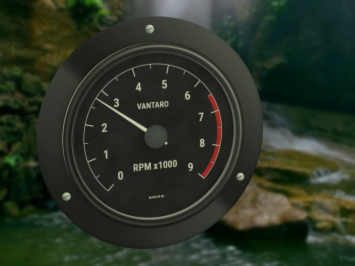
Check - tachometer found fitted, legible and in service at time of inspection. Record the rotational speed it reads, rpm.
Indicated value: 2750 rpm
